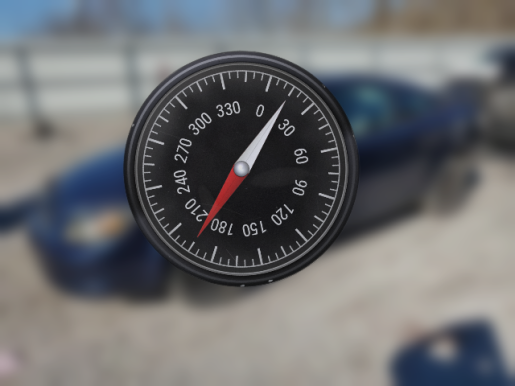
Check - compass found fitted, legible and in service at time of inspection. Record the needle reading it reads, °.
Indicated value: 195 °
